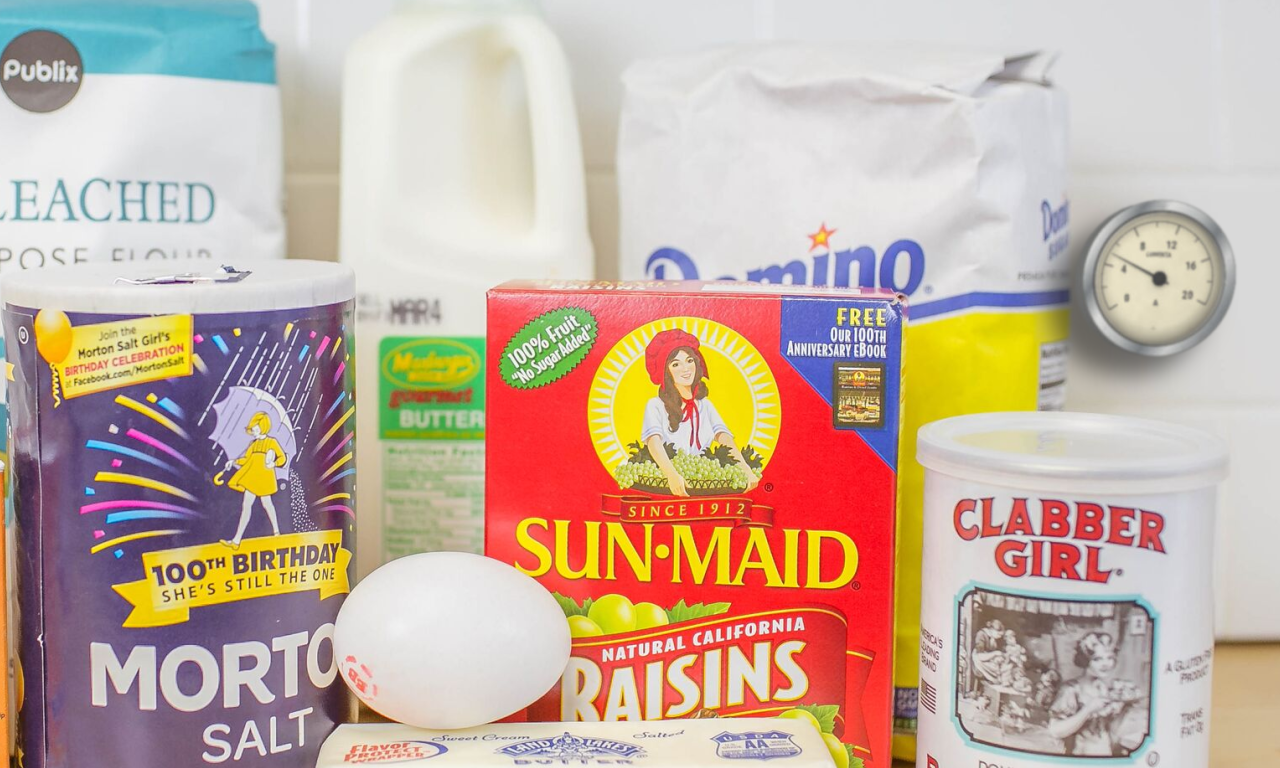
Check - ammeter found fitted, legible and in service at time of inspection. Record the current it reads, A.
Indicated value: 5 A
